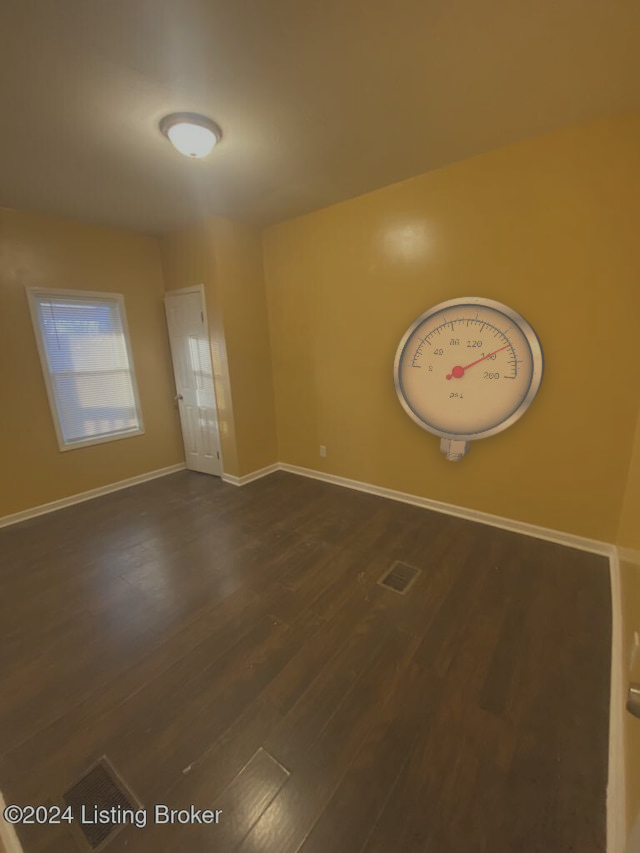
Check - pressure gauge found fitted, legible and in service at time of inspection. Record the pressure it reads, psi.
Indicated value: 160 psi
